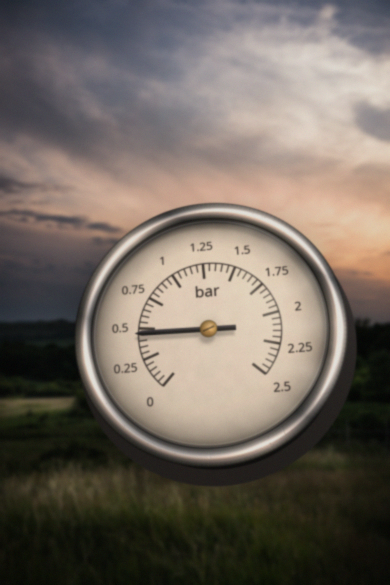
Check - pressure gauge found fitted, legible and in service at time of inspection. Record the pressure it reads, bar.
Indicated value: 0.45 bar
